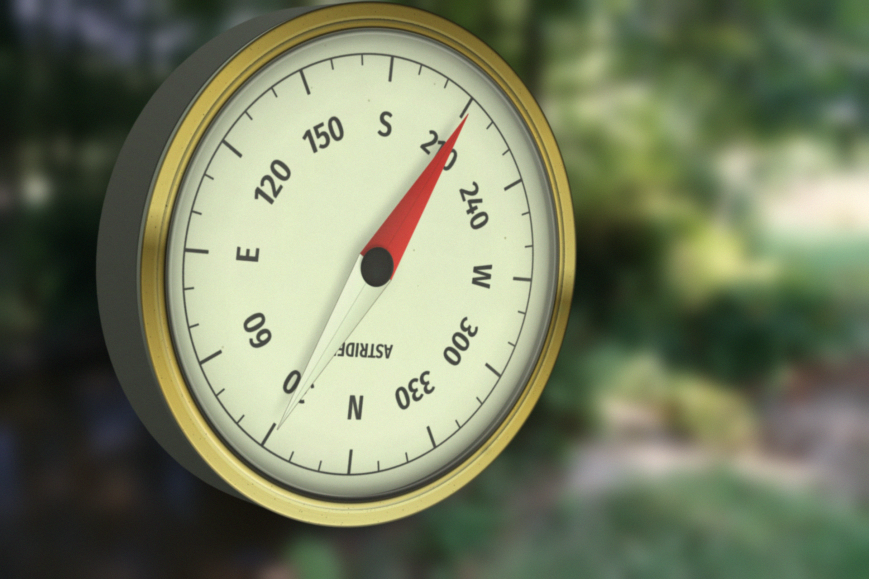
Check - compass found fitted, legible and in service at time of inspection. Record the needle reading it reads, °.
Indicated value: 210 °
